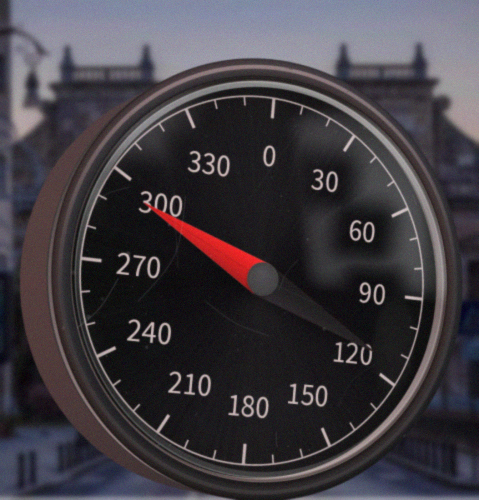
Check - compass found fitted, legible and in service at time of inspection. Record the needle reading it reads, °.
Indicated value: 295 °
